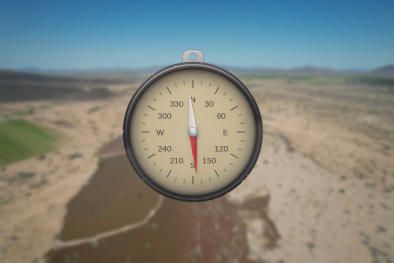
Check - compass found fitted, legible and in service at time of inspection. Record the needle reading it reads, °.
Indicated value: 175 °
